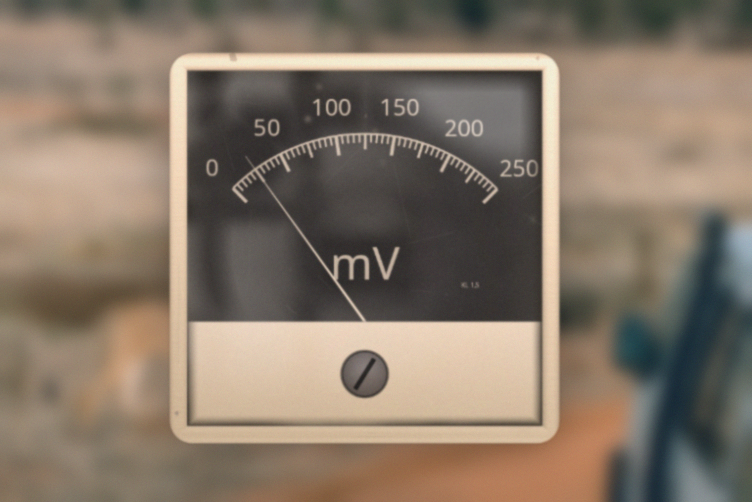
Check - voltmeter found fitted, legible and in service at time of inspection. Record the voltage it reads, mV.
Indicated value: 25 mV
